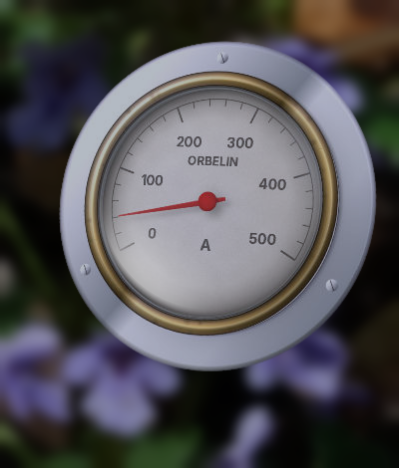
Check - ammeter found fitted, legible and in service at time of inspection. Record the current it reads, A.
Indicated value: 40 A
